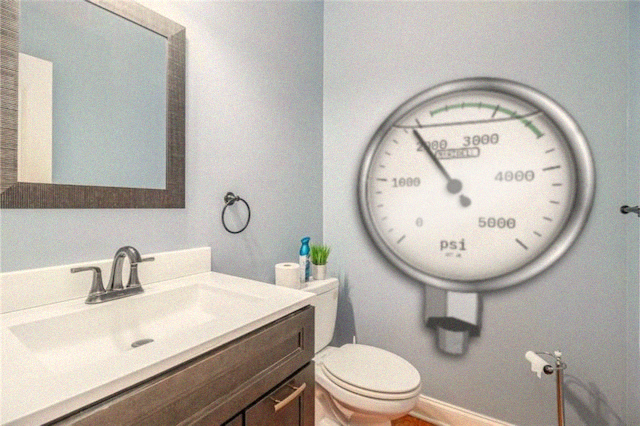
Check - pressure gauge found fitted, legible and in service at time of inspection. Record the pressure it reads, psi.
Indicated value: 1900 psi
